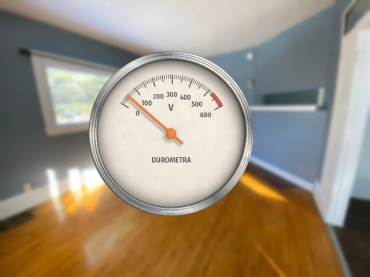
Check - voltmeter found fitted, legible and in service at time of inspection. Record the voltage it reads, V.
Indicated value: 50 V
